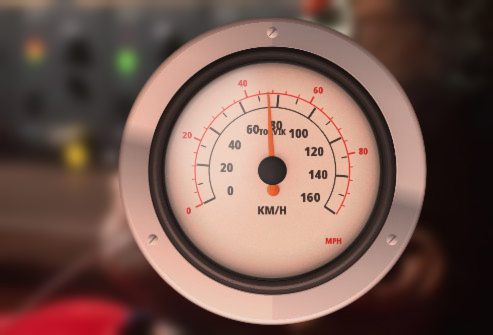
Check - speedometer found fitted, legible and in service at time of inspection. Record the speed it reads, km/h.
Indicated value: 75 km/h
